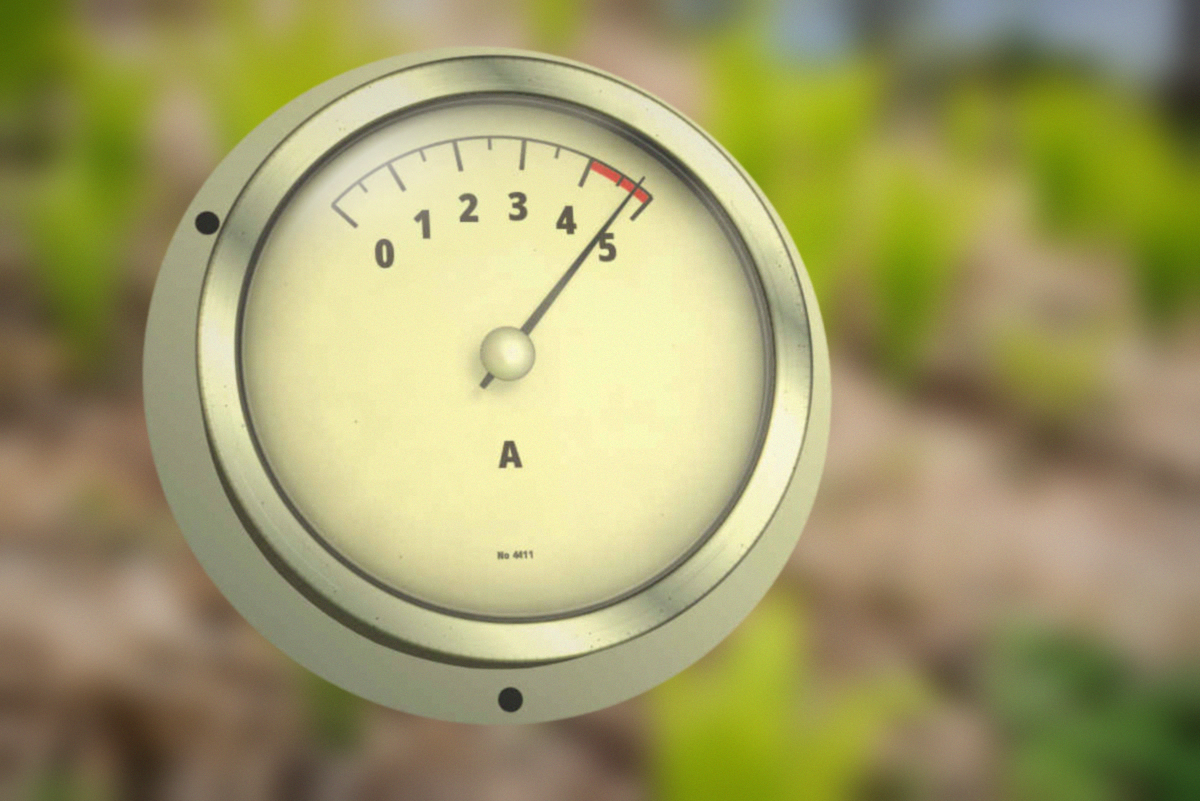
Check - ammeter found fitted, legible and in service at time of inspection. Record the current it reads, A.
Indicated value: 4.75 A
